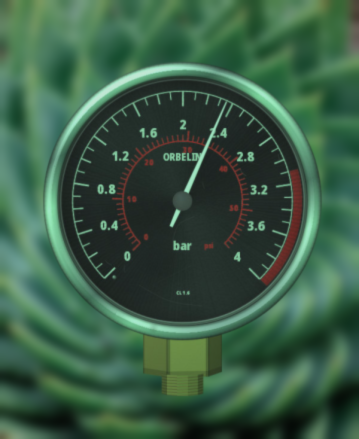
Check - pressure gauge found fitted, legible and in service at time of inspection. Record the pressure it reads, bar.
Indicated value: 2.35 bar
